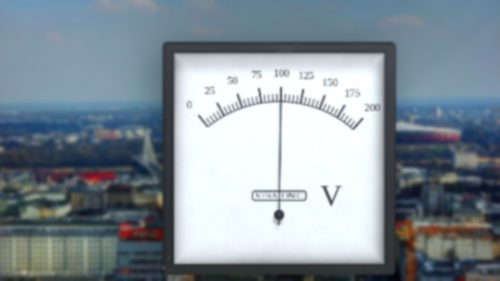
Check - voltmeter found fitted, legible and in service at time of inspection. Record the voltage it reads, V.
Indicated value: 100 V
